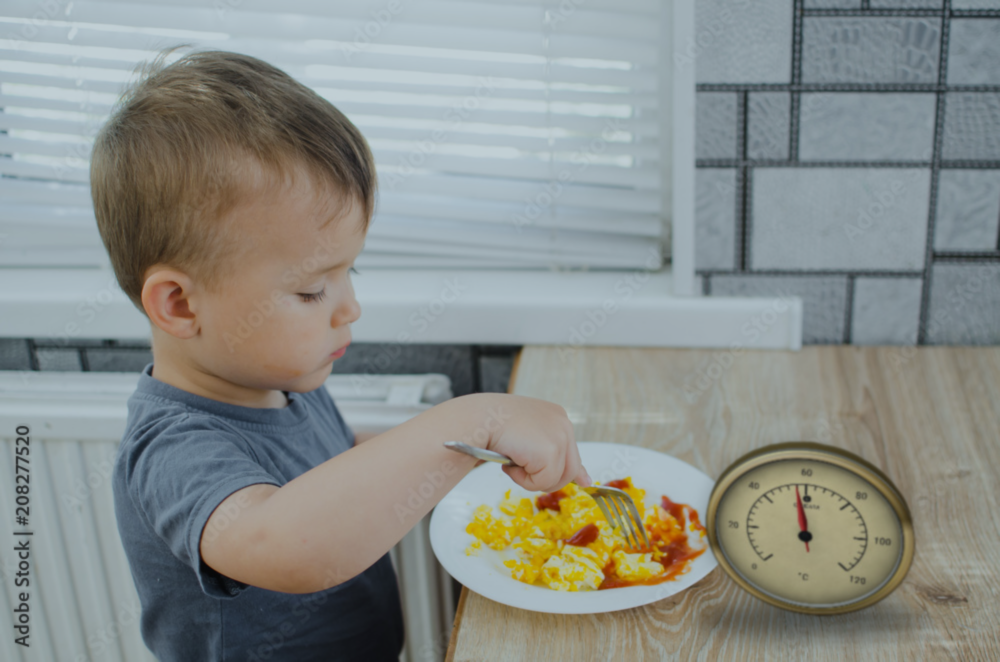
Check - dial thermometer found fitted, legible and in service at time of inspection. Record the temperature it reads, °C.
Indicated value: 56 °C
